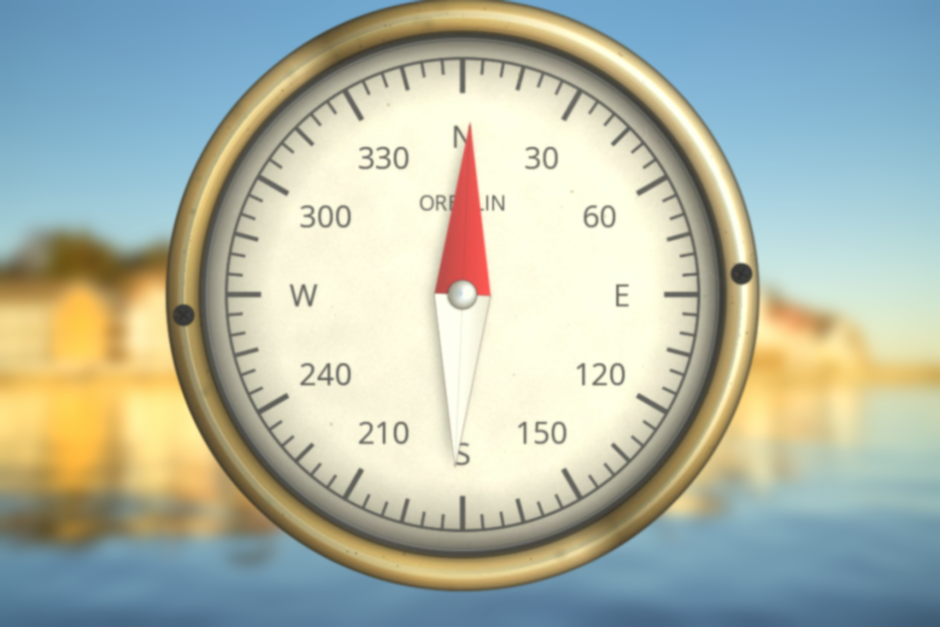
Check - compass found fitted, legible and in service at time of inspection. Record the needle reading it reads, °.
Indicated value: 2.5 °
